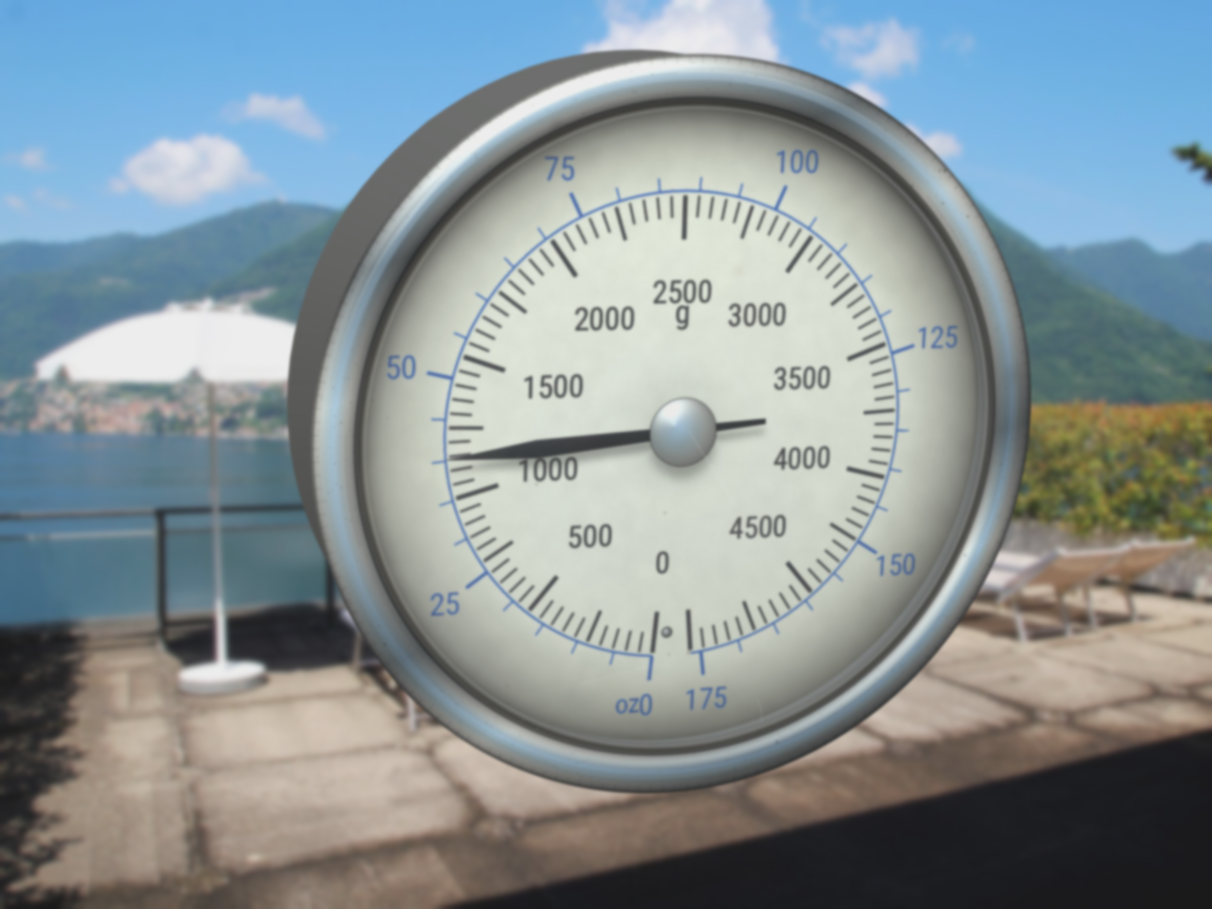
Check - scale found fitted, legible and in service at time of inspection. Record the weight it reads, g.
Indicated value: 1150 g
